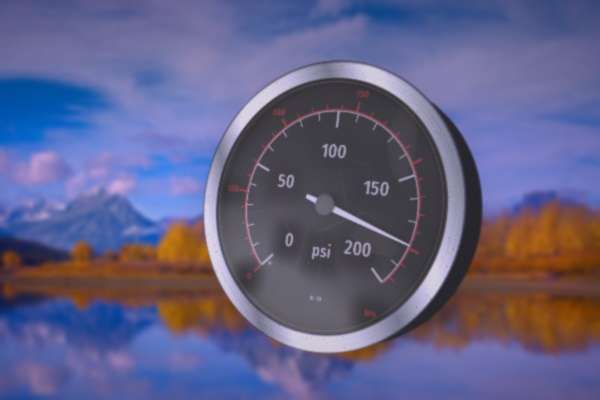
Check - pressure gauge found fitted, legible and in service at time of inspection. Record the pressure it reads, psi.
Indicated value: 180 psi
